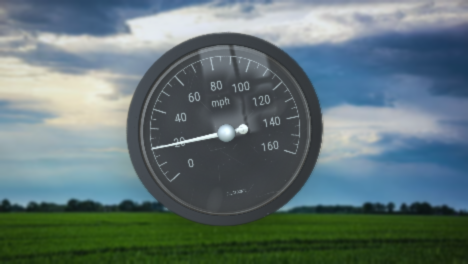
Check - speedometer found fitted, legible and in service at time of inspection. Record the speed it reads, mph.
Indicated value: 20 mph
